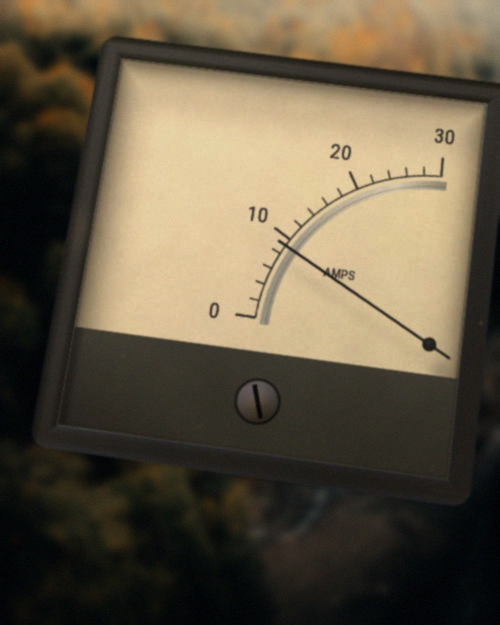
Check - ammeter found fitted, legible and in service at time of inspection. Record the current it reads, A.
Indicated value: 9 A
